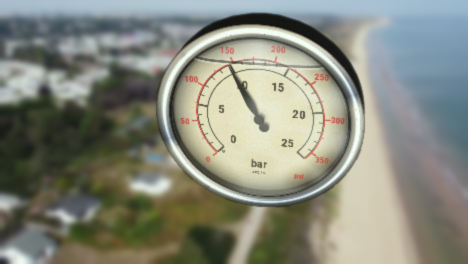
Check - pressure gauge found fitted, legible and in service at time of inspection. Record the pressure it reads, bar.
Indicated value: 10 bar
